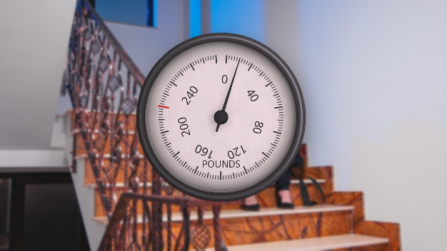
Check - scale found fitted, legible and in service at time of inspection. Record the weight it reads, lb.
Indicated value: 10 lb
